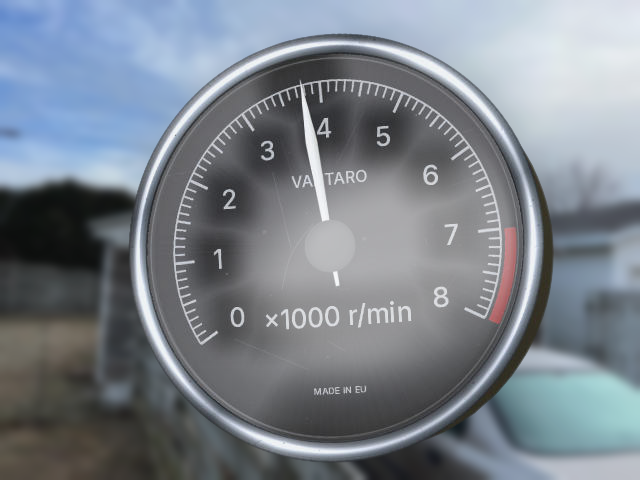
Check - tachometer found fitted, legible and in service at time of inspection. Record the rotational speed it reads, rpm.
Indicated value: 3800 rpm
